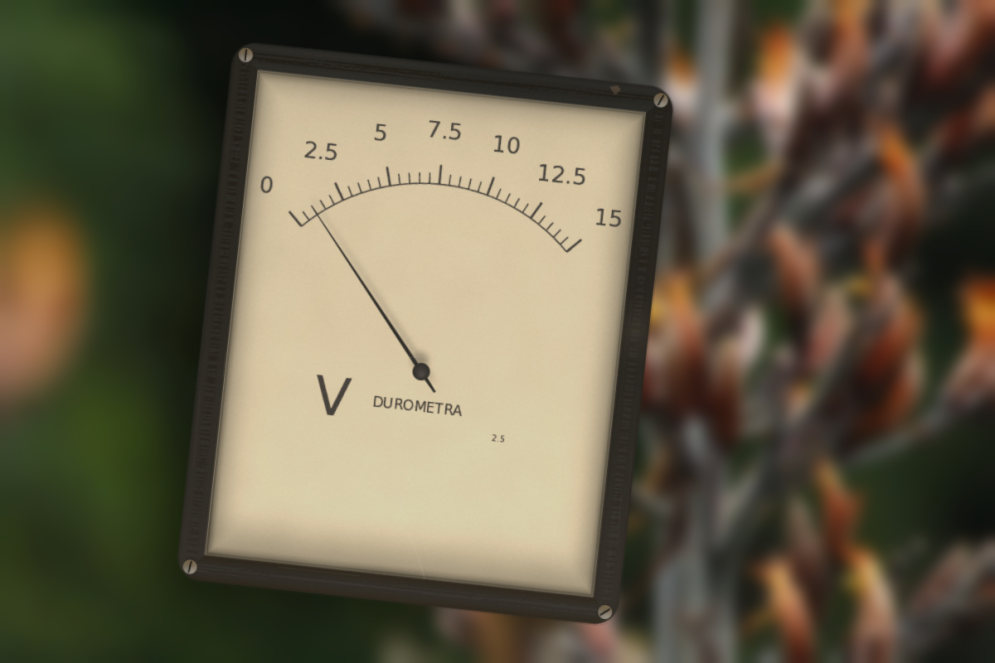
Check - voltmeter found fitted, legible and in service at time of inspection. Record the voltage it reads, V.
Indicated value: 1 V
